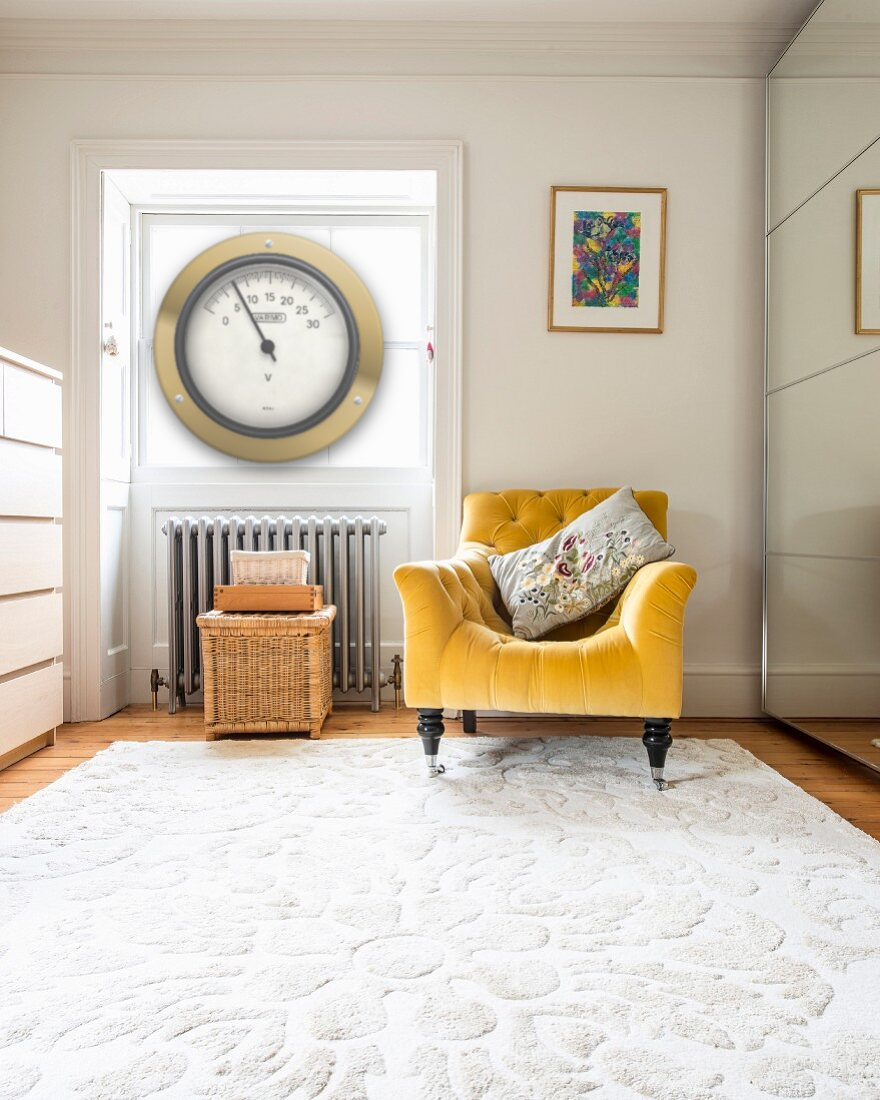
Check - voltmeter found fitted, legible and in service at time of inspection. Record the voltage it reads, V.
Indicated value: 7.5 V
